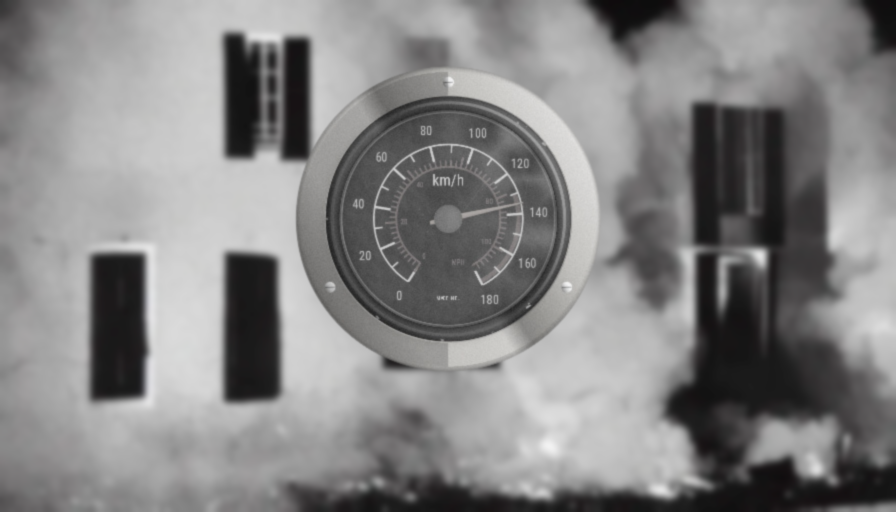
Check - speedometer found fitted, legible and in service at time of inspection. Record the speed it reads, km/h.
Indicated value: 135 km/h
